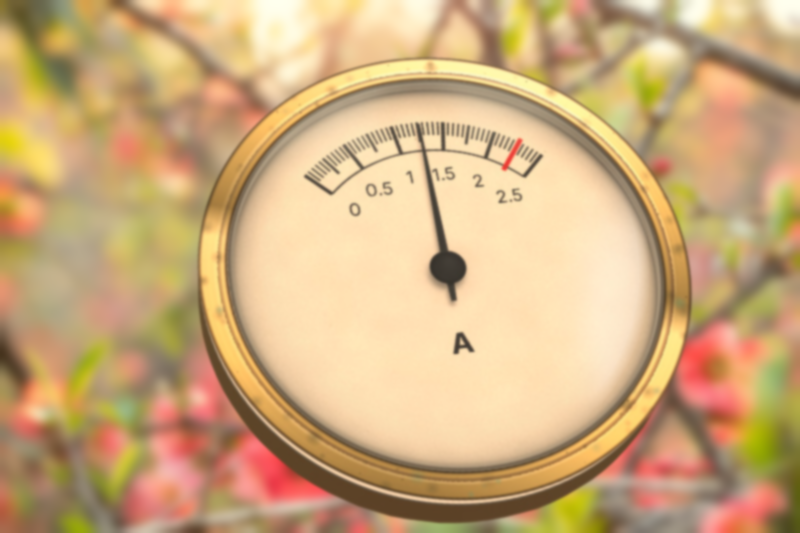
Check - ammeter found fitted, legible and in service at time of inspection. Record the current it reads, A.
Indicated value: 1.25 A
